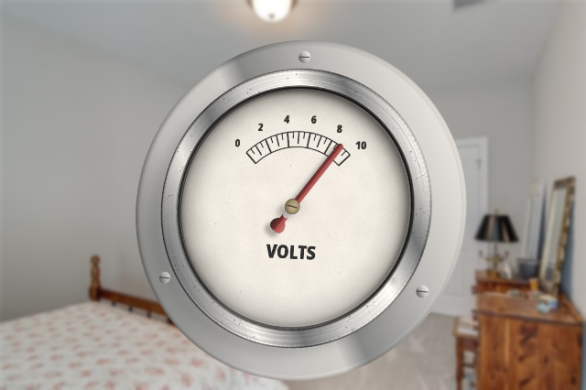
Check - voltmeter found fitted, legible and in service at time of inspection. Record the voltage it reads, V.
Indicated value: 9 V
